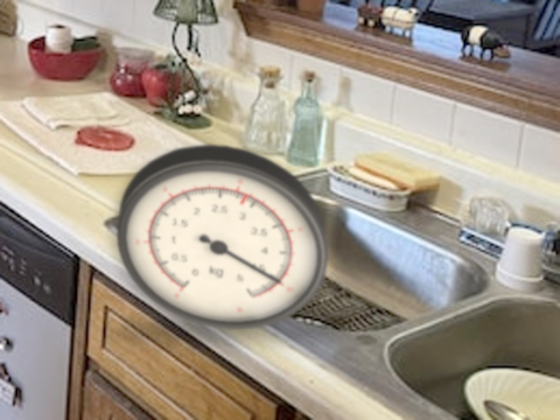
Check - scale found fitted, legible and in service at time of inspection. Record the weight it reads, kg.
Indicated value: 4.5 kg
